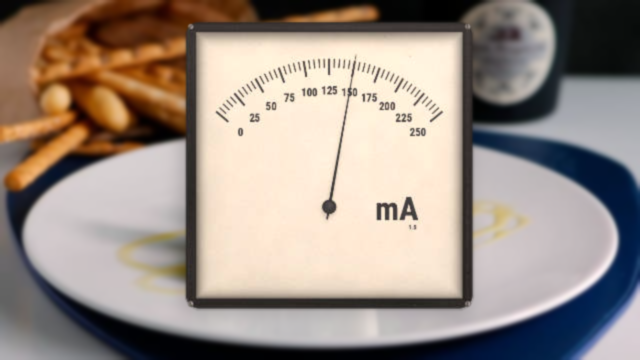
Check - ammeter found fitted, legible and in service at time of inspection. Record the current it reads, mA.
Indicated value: 150 mA
